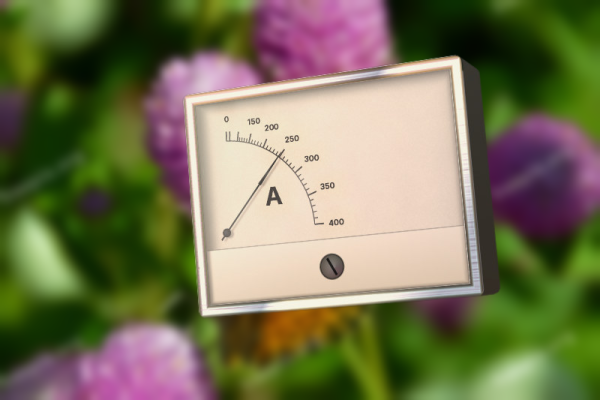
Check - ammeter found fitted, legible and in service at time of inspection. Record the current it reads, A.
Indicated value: 250 A
